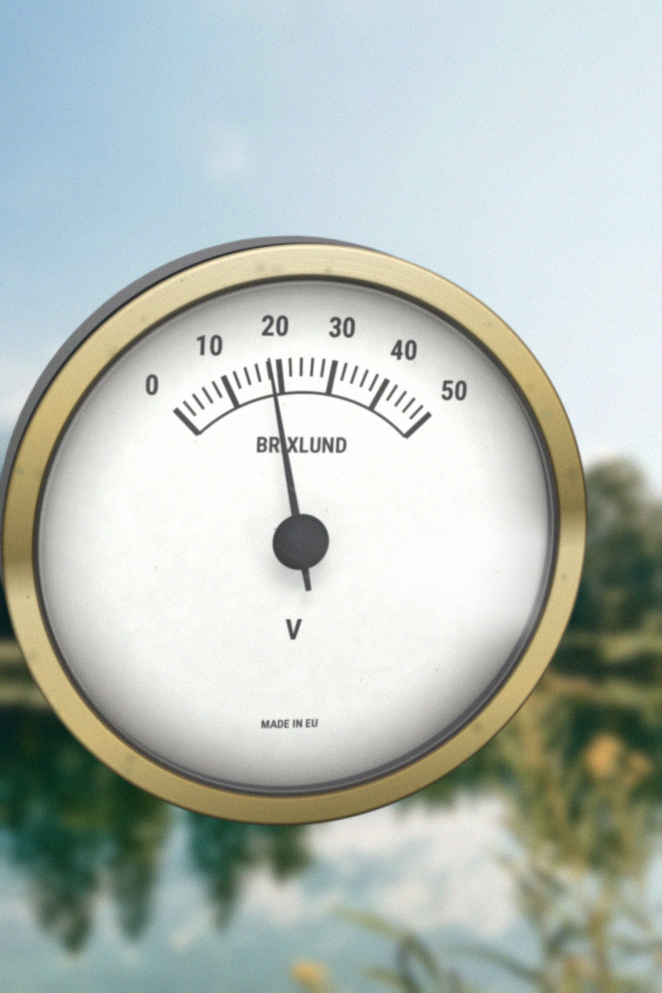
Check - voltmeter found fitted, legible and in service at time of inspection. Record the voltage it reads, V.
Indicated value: 18 V
